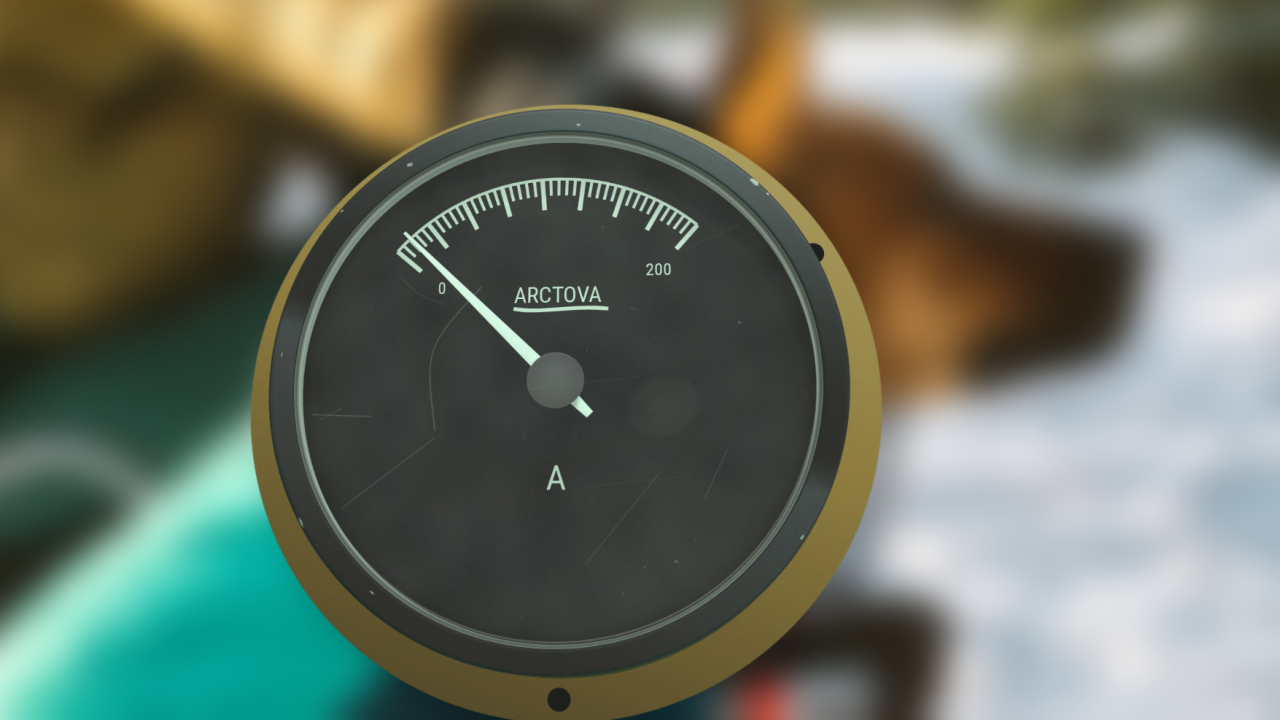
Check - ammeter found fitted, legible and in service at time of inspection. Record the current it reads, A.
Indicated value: 10 A
